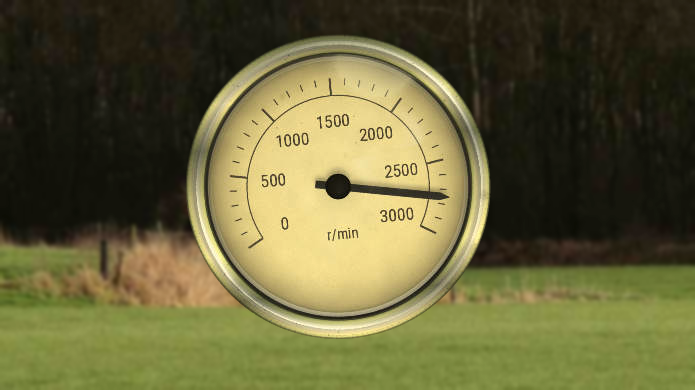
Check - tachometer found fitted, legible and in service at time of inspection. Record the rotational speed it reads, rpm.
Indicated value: 2750 rpm
